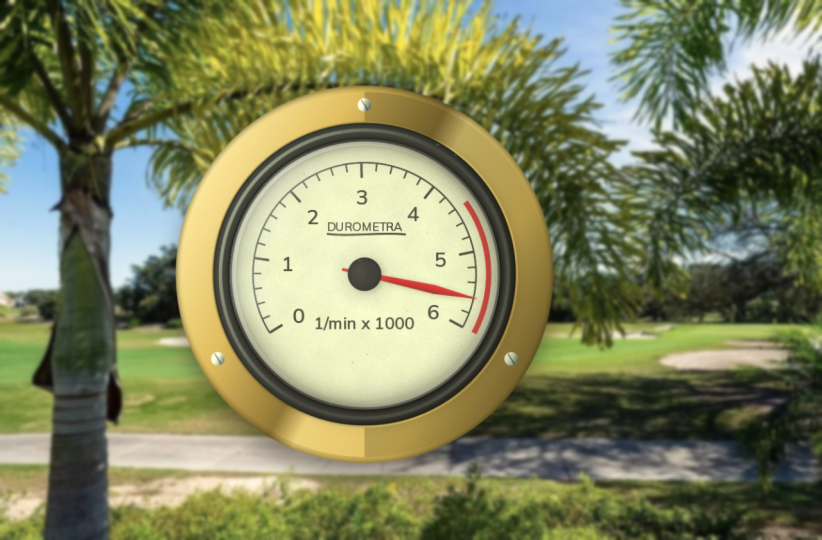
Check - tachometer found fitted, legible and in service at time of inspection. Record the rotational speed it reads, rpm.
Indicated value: 5600 rpm
